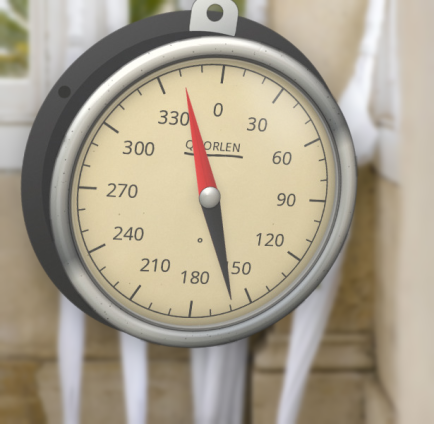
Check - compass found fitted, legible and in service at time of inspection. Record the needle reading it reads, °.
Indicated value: 340 °
